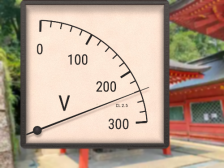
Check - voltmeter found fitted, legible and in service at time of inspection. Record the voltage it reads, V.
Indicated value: 240 V
